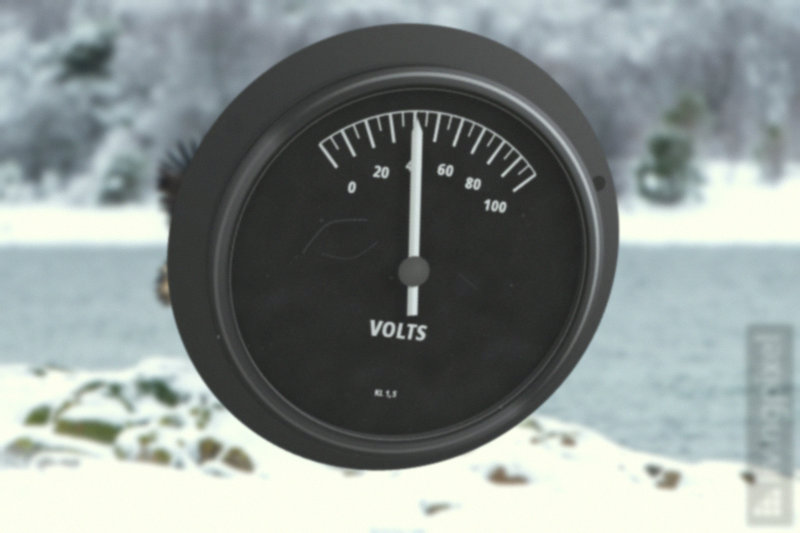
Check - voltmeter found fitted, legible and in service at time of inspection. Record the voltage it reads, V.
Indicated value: 40 V
